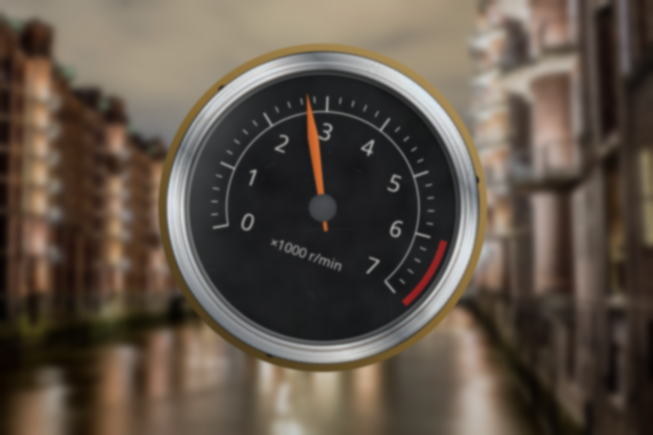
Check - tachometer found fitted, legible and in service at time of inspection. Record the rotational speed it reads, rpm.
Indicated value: 2700 rpm
